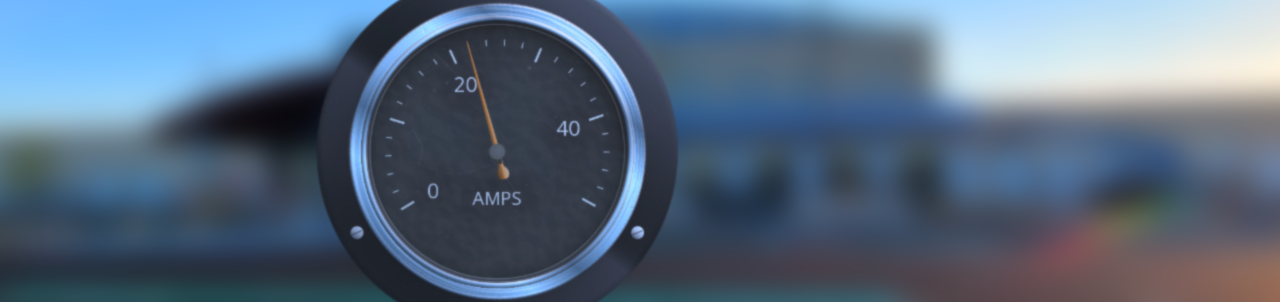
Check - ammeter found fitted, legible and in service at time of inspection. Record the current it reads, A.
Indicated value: 22 A
